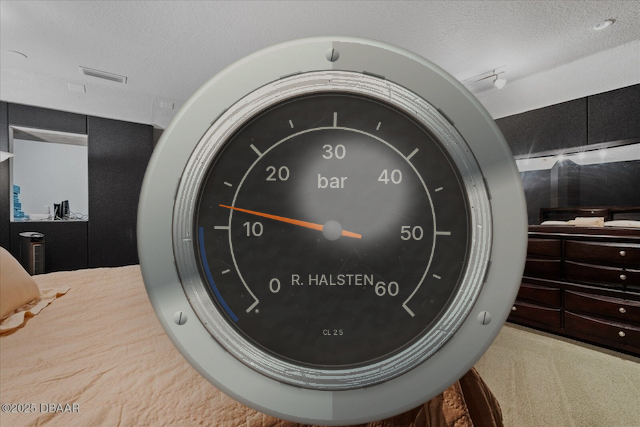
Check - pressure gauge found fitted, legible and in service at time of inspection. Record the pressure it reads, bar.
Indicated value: 12.5 bar
